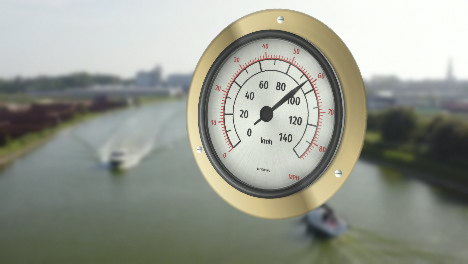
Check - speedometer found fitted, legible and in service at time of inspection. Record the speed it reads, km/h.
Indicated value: 95 km/h
